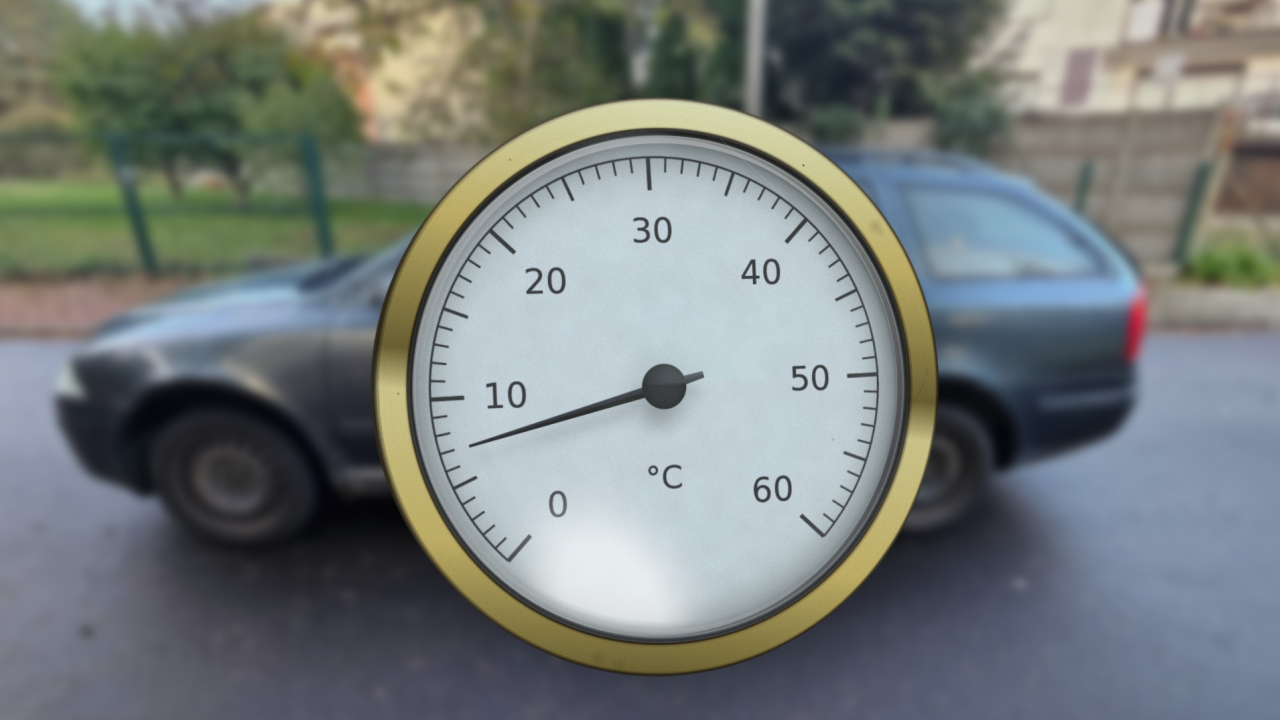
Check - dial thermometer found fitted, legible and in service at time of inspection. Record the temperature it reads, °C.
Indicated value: 7 °C
